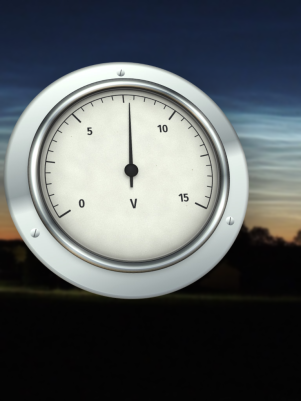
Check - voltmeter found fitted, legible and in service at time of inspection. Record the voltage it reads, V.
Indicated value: 7.75 V
